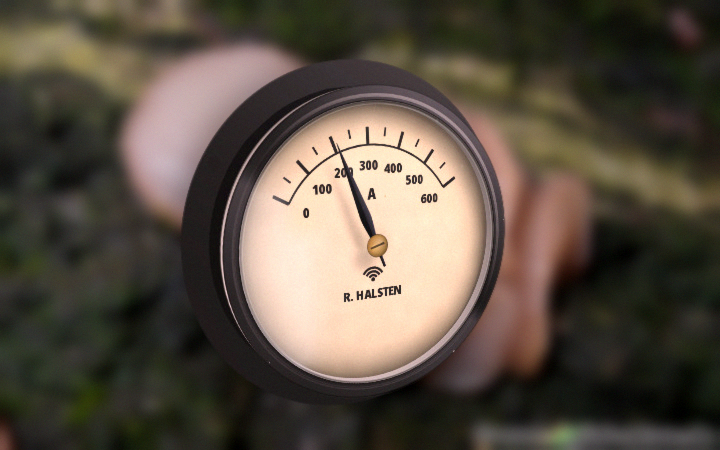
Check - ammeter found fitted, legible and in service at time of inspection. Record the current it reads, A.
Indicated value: 200 A
